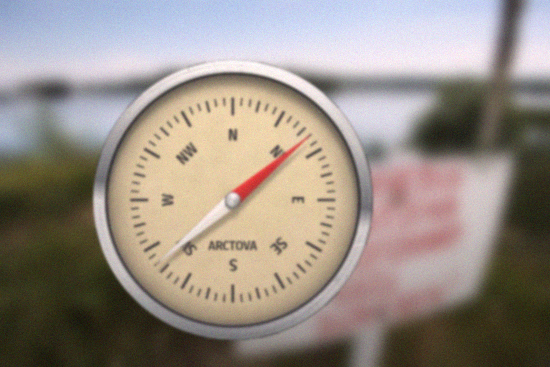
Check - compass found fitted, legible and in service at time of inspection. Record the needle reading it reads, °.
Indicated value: 50 °
